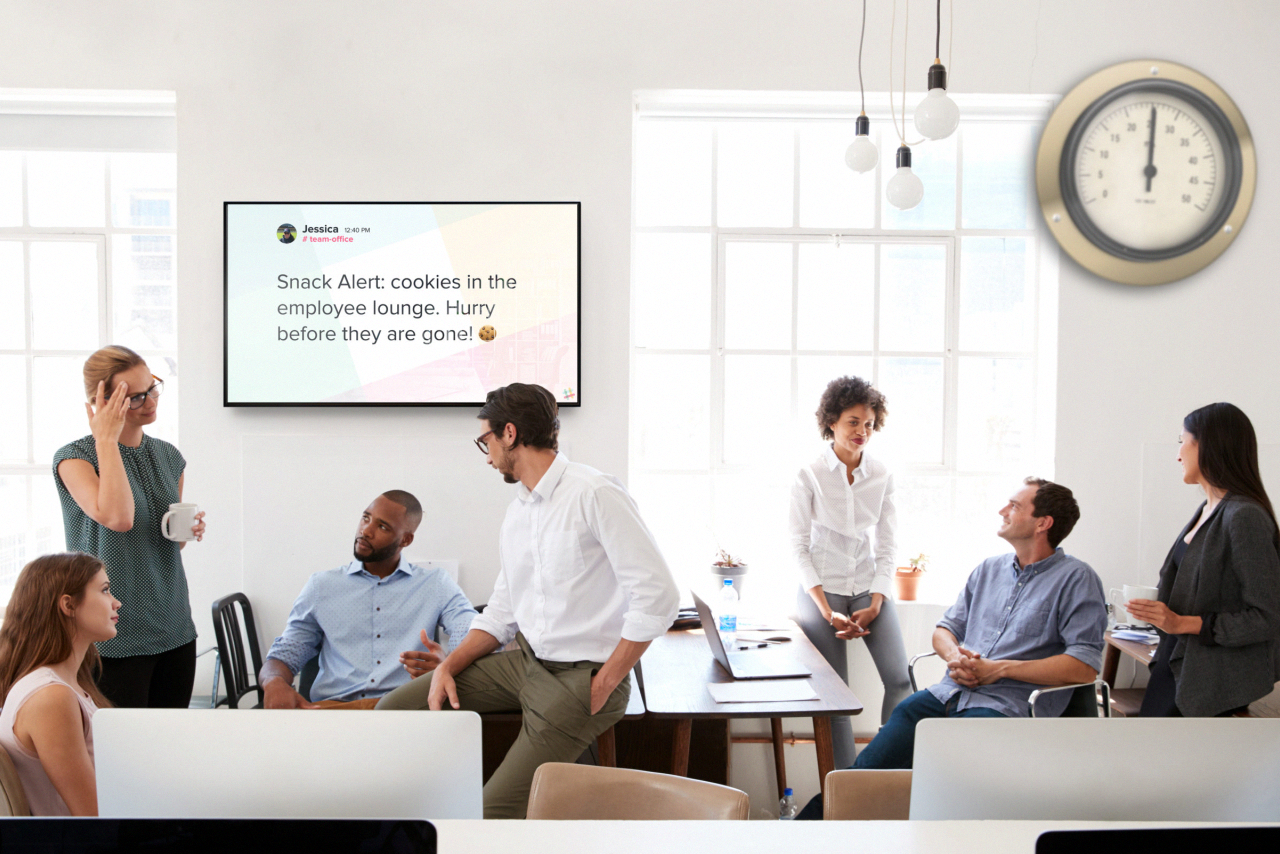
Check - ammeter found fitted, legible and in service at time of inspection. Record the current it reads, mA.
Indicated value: 25 mA
